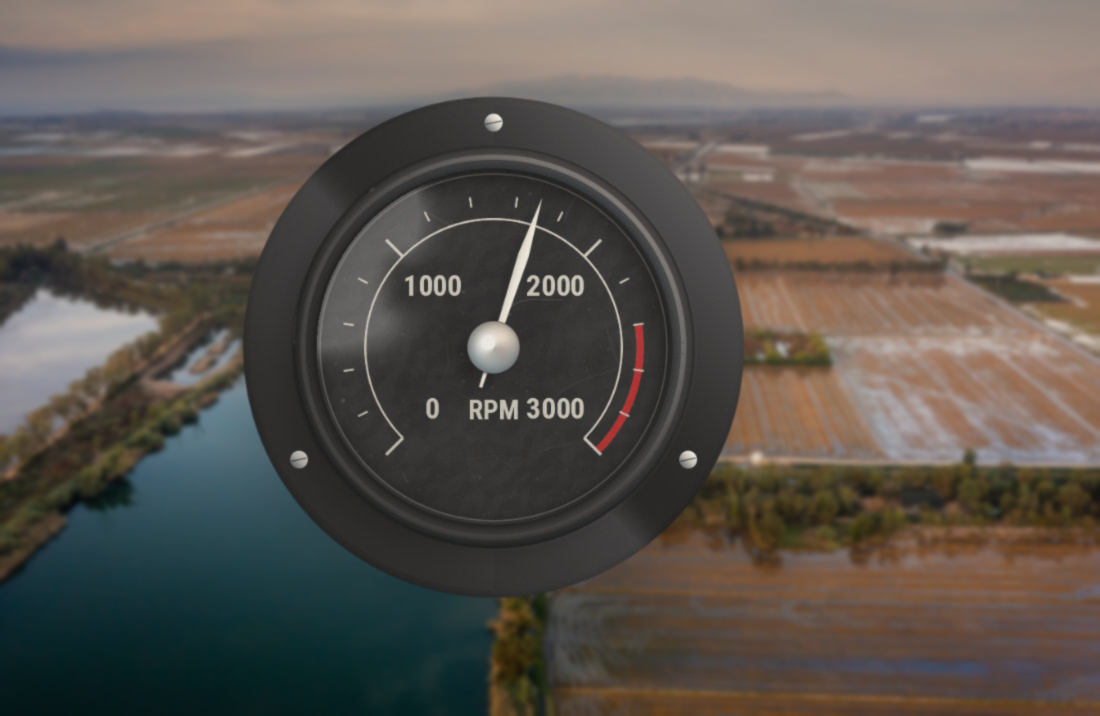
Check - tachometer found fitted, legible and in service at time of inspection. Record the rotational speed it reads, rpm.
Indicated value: 1700 rpm
